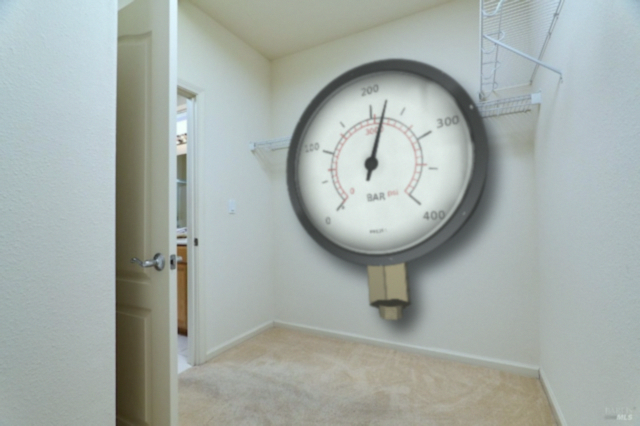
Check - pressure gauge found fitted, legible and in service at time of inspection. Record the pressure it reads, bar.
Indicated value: 225 bar
